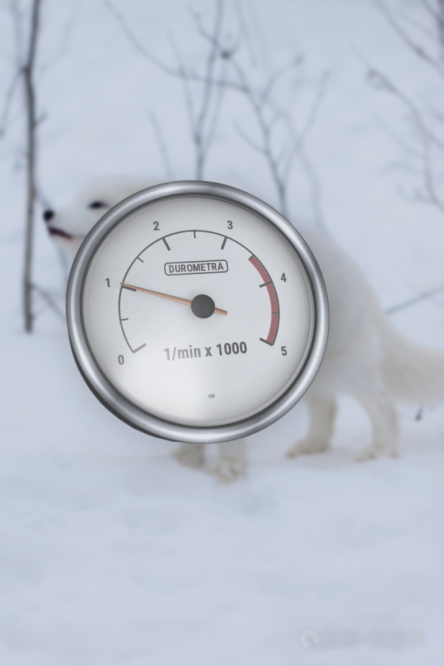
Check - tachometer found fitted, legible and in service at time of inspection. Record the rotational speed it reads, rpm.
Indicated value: 1000 rpm
